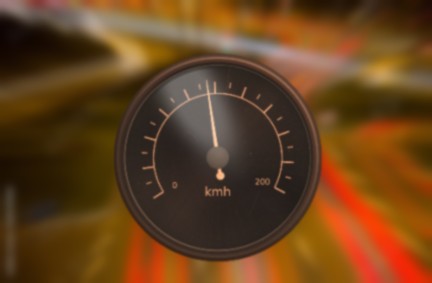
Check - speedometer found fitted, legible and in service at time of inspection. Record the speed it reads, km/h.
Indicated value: 95 km/h
